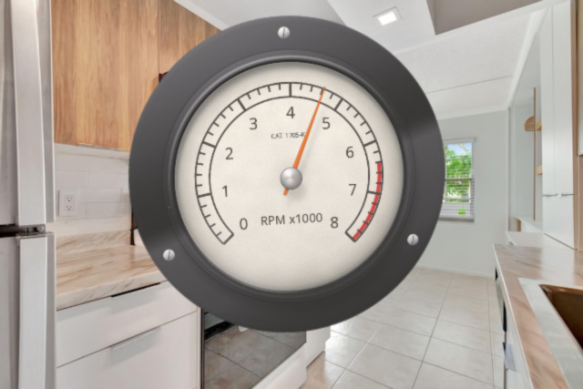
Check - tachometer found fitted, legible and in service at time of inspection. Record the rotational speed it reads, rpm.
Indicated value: 4600 rpm
